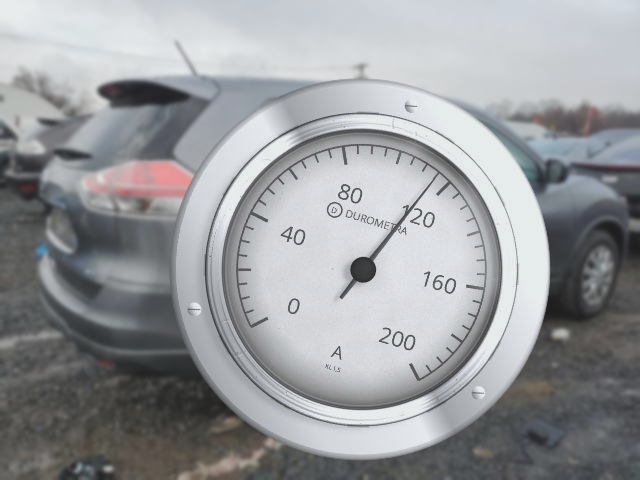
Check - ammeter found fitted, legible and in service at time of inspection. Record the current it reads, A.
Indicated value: 115 A
